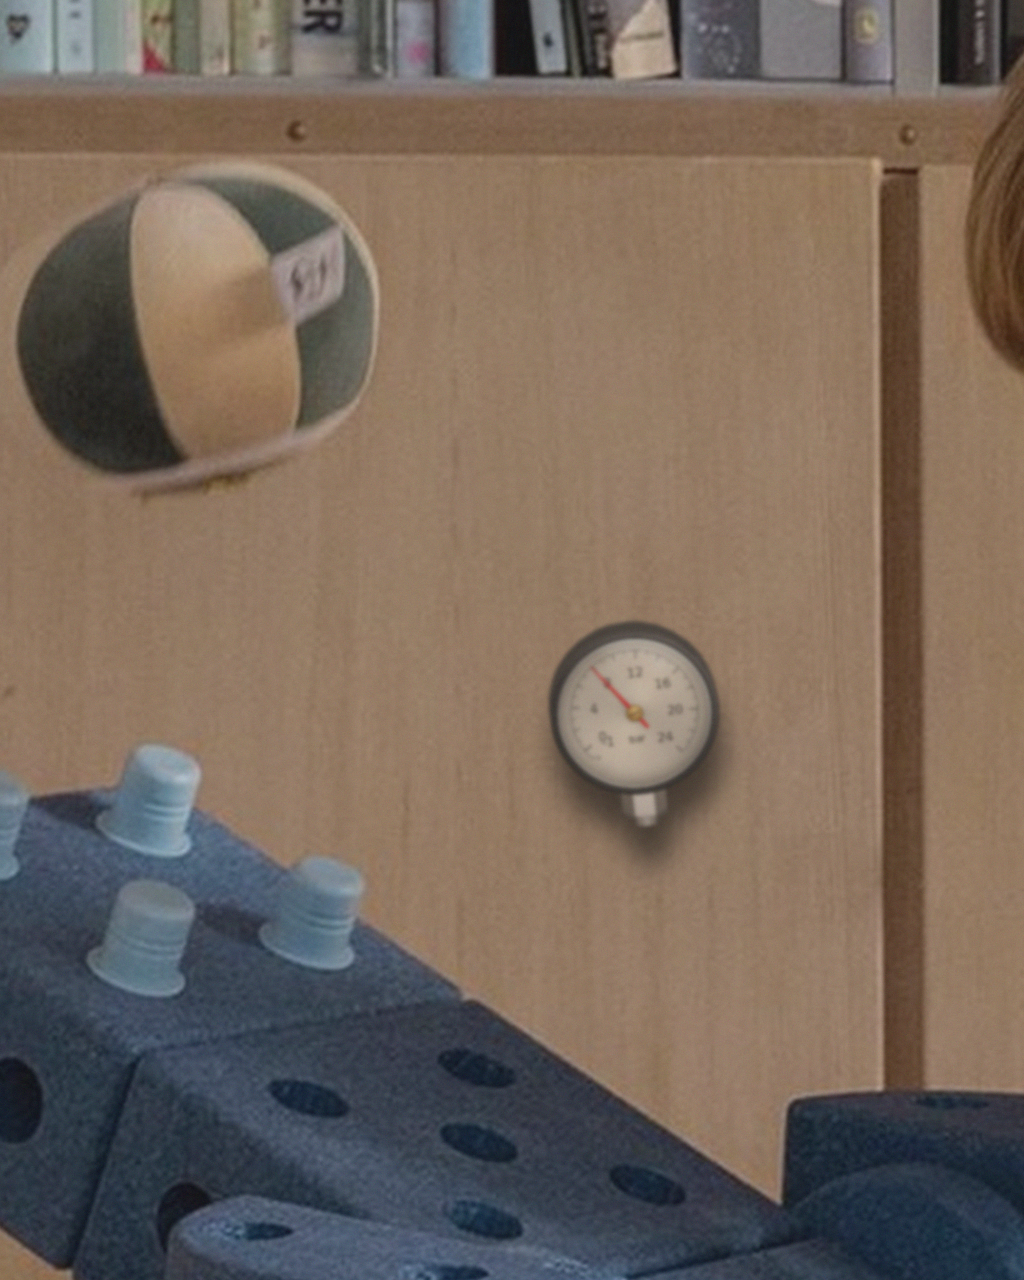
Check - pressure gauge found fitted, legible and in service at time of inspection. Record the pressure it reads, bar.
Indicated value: 8 bar
